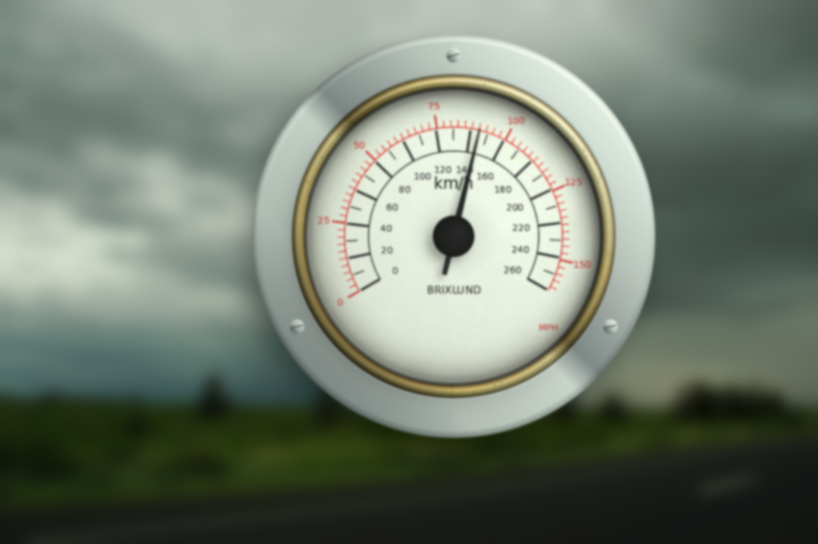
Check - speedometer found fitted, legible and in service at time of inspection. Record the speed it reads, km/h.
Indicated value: 145 km/h
